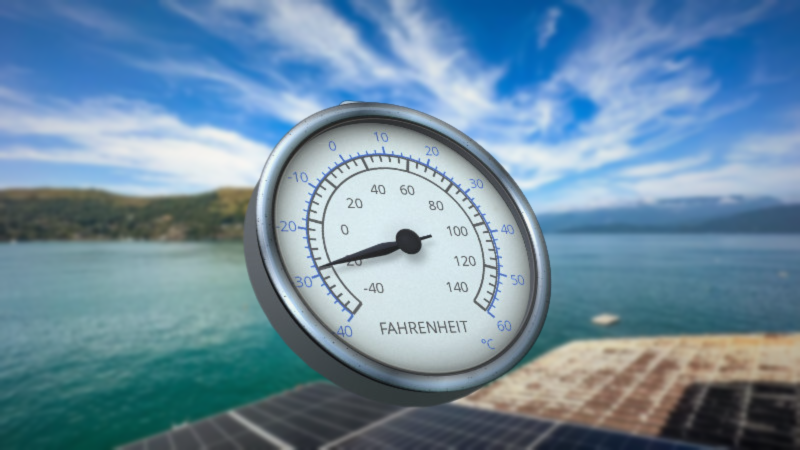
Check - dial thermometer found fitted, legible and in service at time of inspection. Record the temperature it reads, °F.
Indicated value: -20 °F
